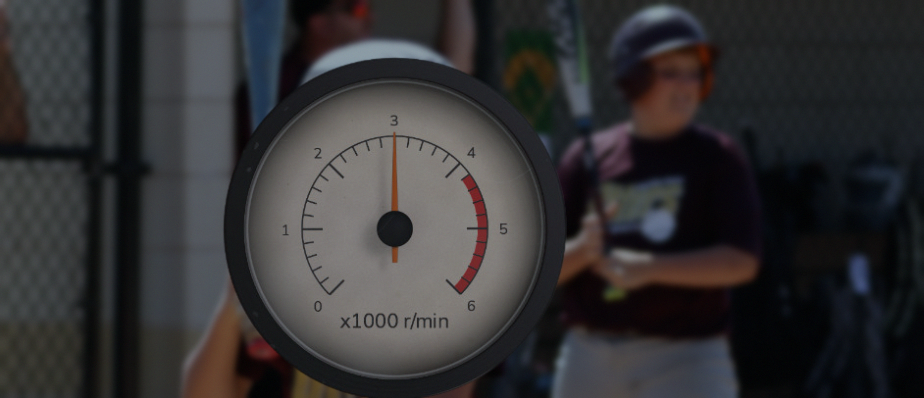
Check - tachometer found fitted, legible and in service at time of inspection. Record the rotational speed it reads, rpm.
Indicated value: 3000 rpm
